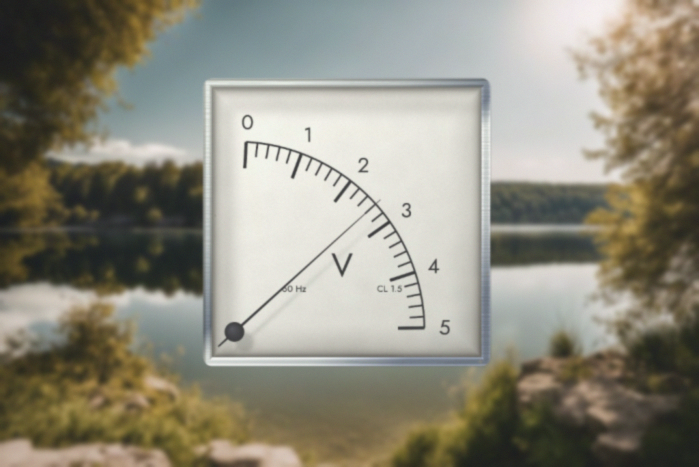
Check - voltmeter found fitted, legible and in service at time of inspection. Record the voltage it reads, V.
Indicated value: 2.6 V
